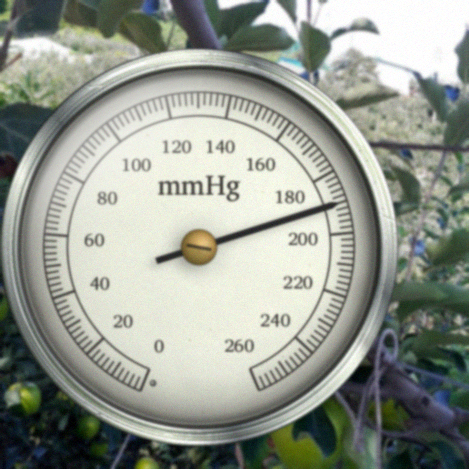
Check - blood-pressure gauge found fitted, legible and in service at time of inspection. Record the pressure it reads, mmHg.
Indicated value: 190 mmHg
